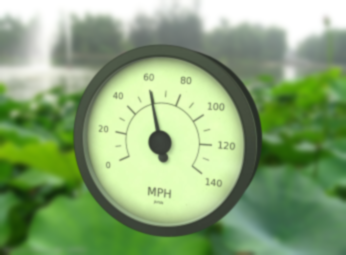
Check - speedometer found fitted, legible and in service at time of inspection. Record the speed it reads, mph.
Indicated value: 60 mph
